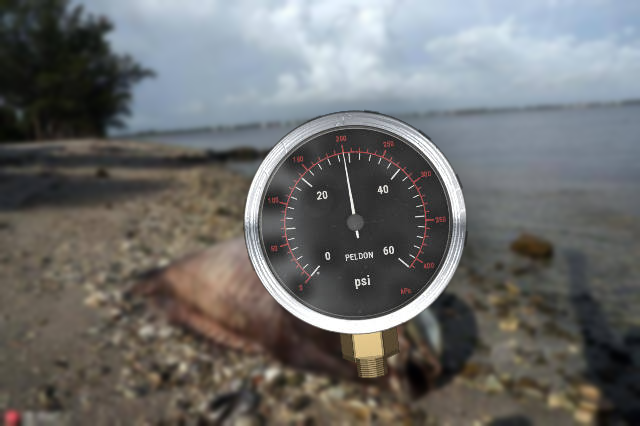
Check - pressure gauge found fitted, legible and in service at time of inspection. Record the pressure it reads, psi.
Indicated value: 29 psi
